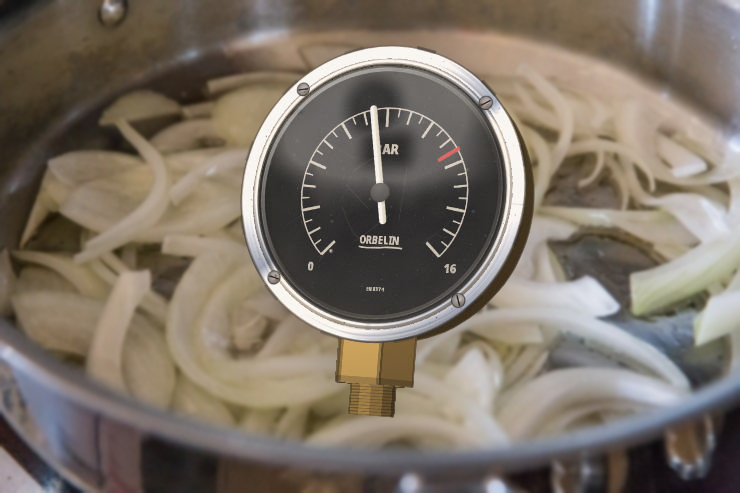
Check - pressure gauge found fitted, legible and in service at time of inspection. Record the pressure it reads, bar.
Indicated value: 7.5 bar
